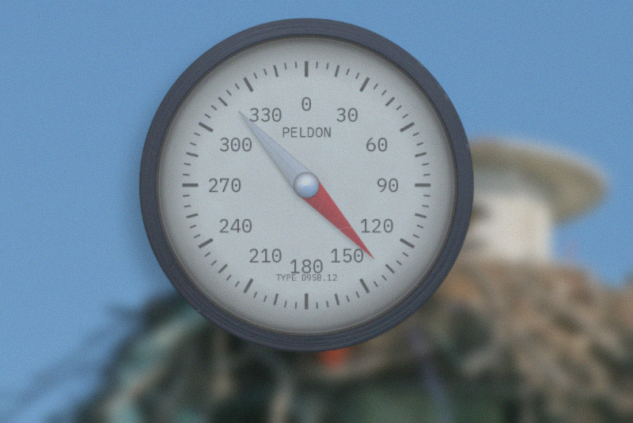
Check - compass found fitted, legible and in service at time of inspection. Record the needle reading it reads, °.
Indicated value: 137.5 °
